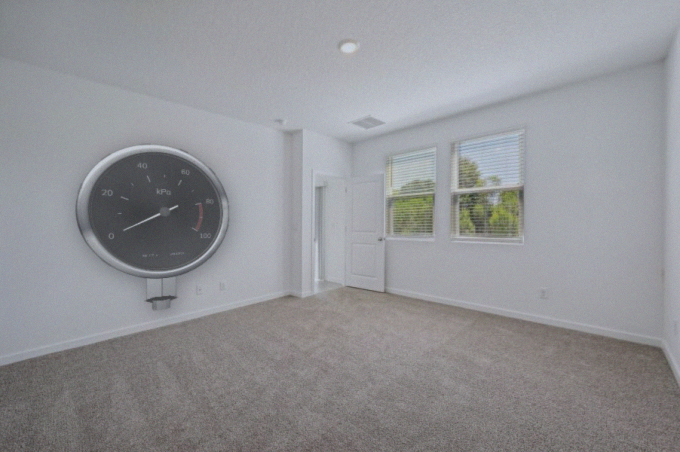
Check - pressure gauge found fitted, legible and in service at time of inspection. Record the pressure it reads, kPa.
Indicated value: 0 kPa
